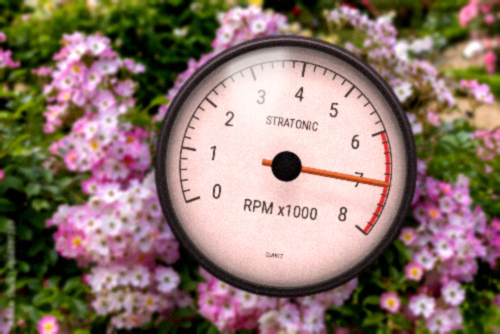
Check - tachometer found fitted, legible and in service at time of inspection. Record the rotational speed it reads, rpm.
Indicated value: 7000 rpm
